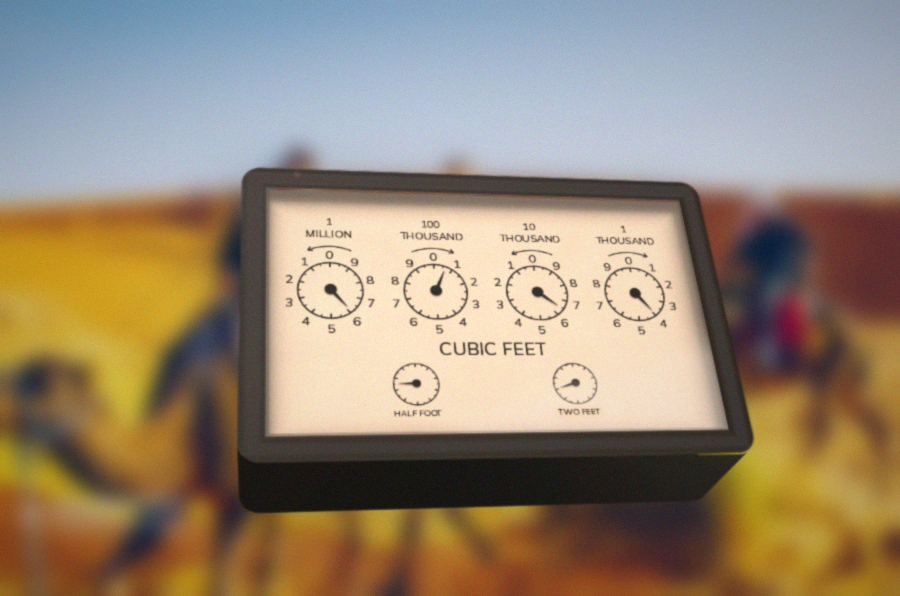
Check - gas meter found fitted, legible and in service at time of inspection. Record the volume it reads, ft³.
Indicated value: 606400 ft³
